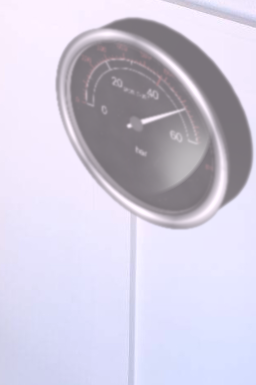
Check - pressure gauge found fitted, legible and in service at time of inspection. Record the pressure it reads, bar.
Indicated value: 50 bar
